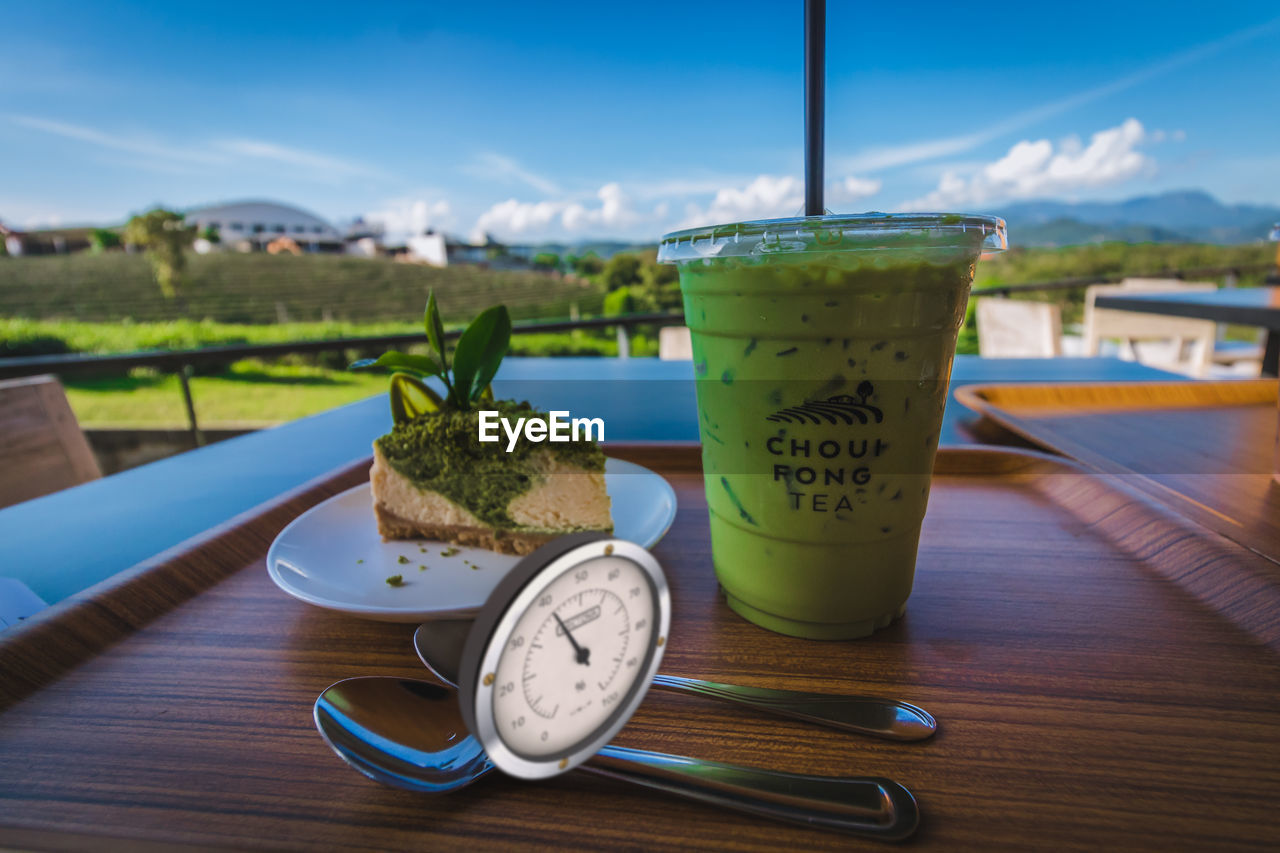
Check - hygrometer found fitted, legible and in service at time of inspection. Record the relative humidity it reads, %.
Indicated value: 40 %
